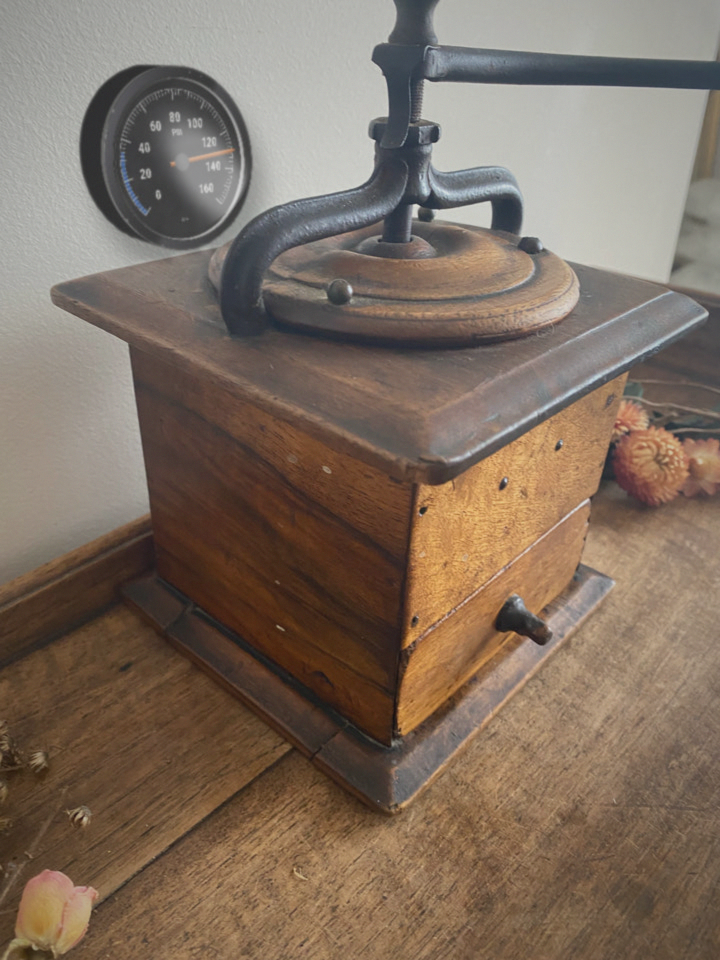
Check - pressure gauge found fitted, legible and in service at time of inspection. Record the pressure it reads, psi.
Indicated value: 130 psi
